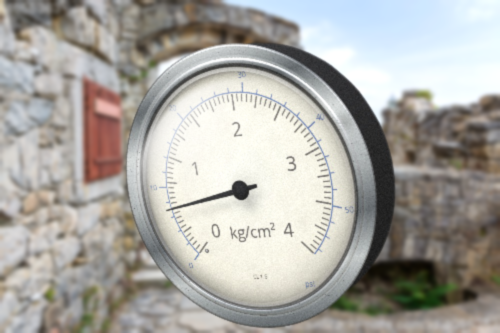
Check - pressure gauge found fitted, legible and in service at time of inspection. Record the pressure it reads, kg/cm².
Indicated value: 0.5 kg/cm²
